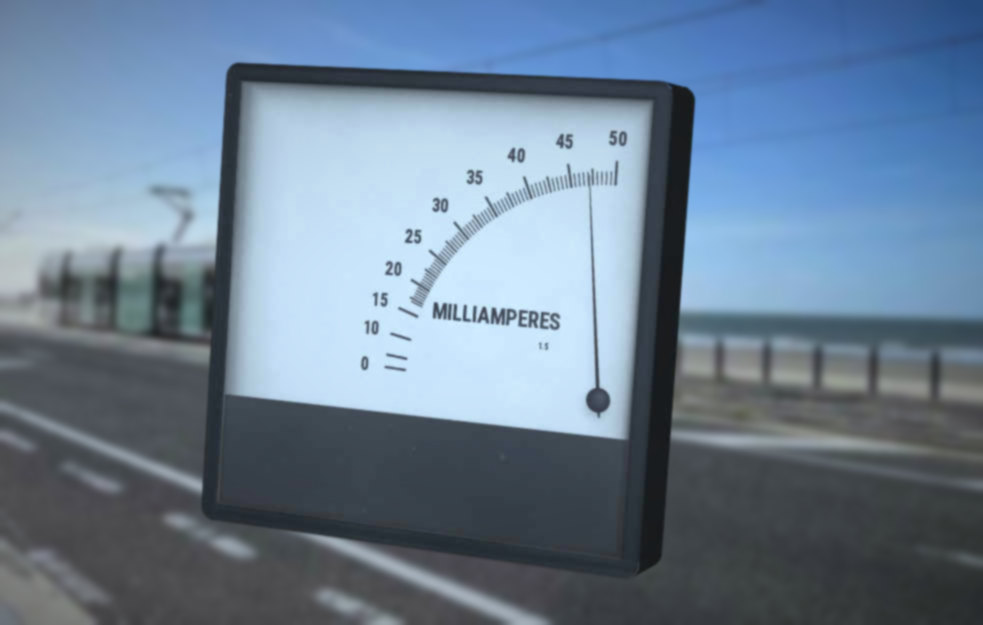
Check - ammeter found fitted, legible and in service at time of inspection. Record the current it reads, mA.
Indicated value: 47.5 mA
